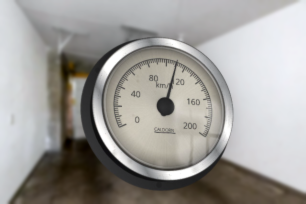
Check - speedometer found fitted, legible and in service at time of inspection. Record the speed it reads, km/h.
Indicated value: 110 km/h
